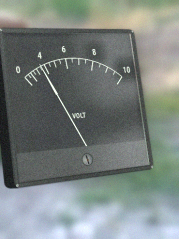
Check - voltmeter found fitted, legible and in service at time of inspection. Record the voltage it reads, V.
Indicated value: 3.5 V
